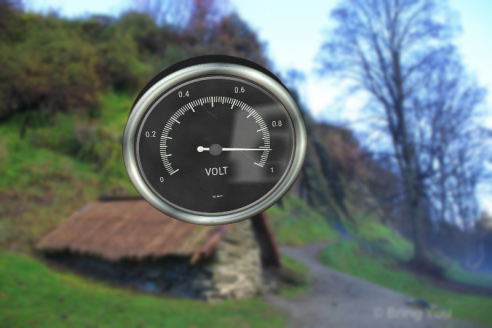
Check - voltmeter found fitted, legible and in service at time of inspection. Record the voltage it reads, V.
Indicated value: 0.9 V
